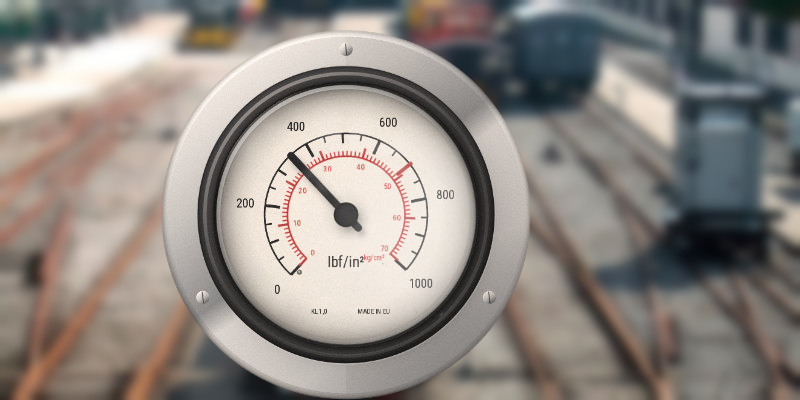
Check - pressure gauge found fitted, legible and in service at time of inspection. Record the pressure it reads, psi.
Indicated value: 350 psi
